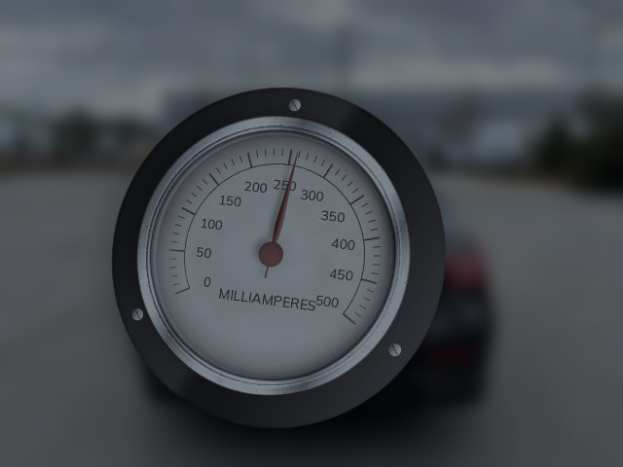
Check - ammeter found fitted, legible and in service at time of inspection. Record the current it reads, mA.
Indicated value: 260 mA
